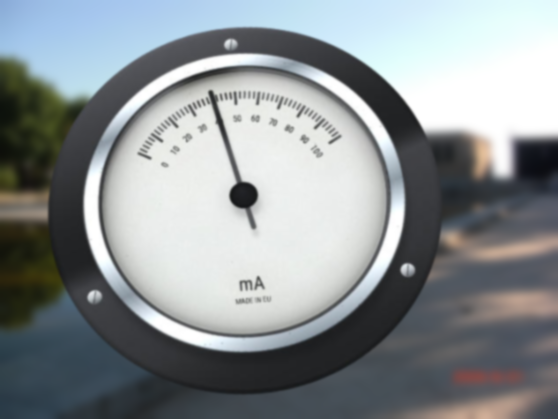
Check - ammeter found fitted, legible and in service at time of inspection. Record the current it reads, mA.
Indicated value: 40 mA
